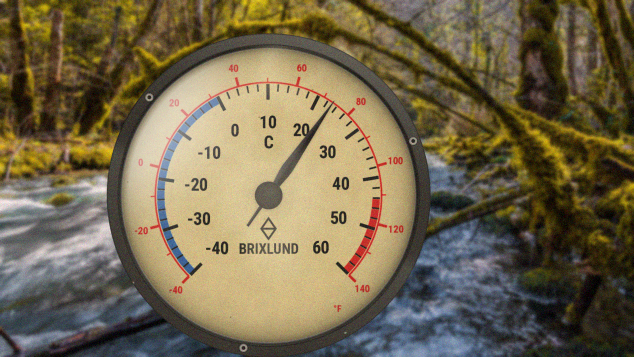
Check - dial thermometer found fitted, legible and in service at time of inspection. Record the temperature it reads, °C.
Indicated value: 23 °C
